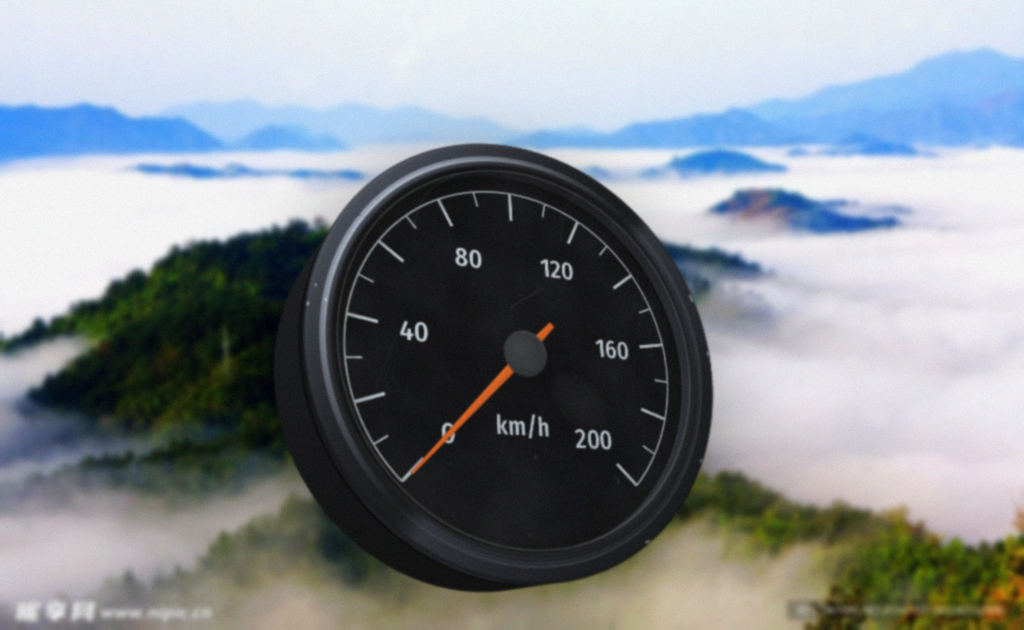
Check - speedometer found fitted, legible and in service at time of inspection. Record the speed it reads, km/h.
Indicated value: 0 km/h
